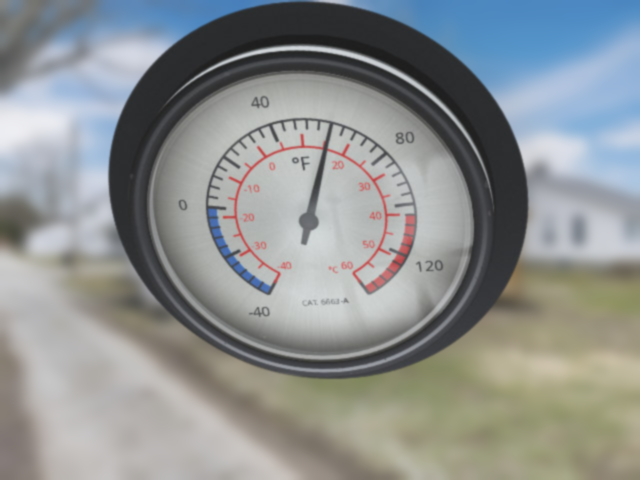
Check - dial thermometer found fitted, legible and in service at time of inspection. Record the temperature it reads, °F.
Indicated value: 60 °F
